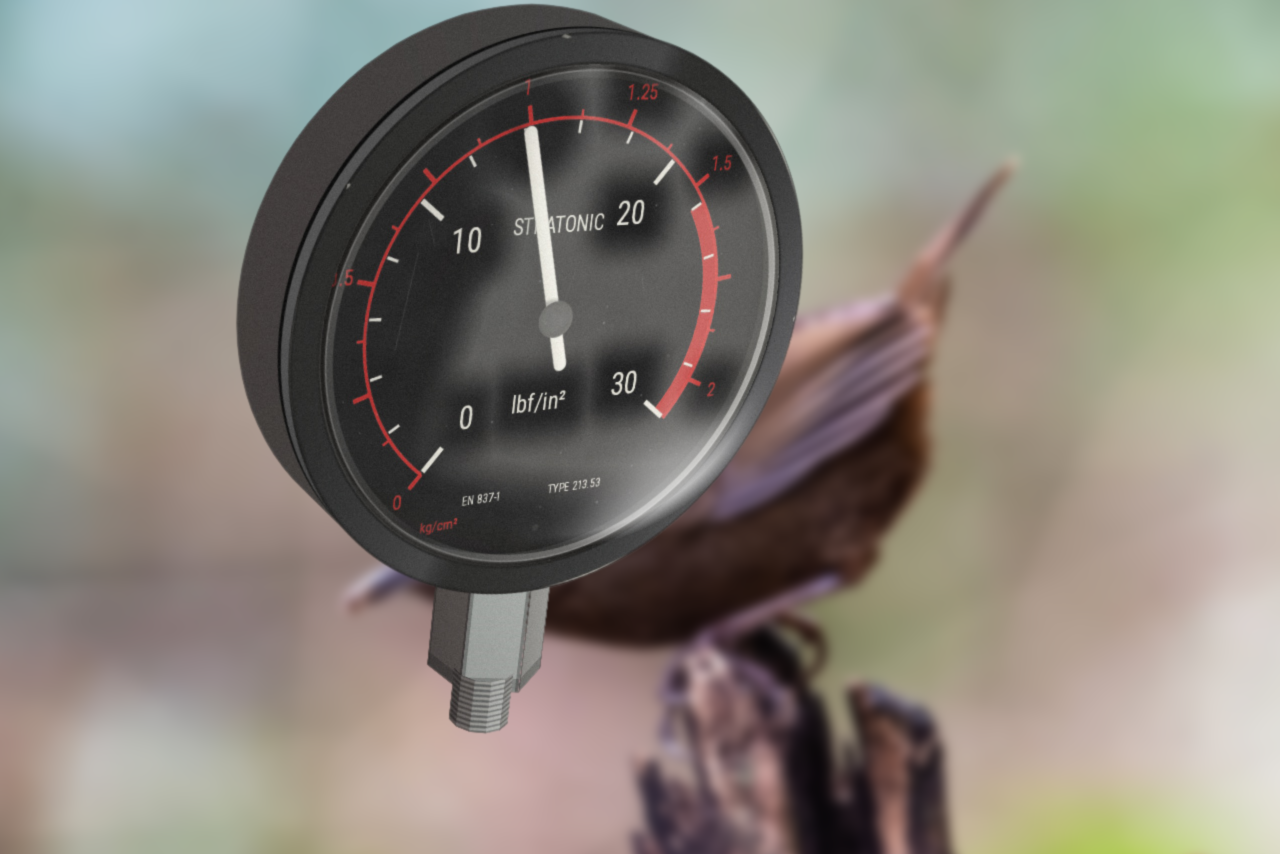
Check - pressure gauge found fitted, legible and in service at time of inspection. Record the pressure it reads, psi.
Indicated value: 14 psi
